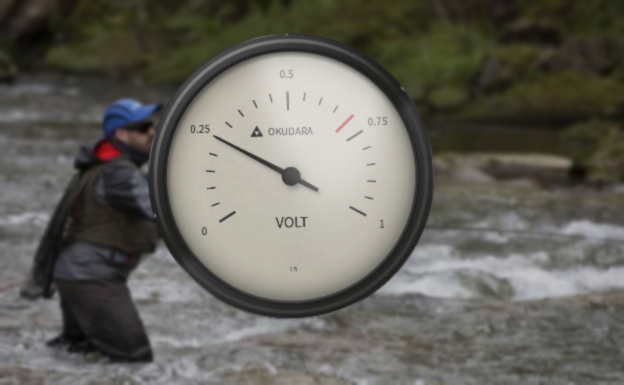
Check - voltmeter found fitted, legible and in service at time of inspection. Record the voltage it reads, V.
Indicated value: 0.25 V
